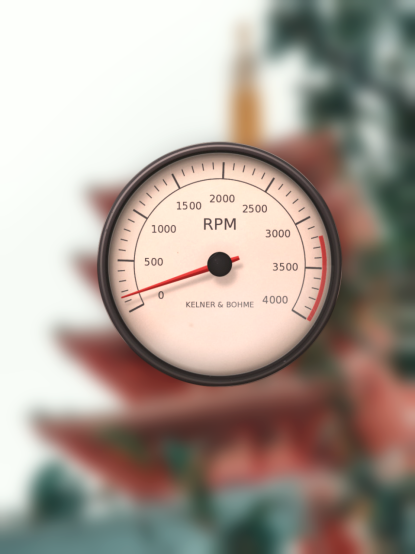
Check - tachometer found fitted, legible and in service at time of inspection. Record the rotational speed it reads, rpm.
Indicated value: 150 rpm
